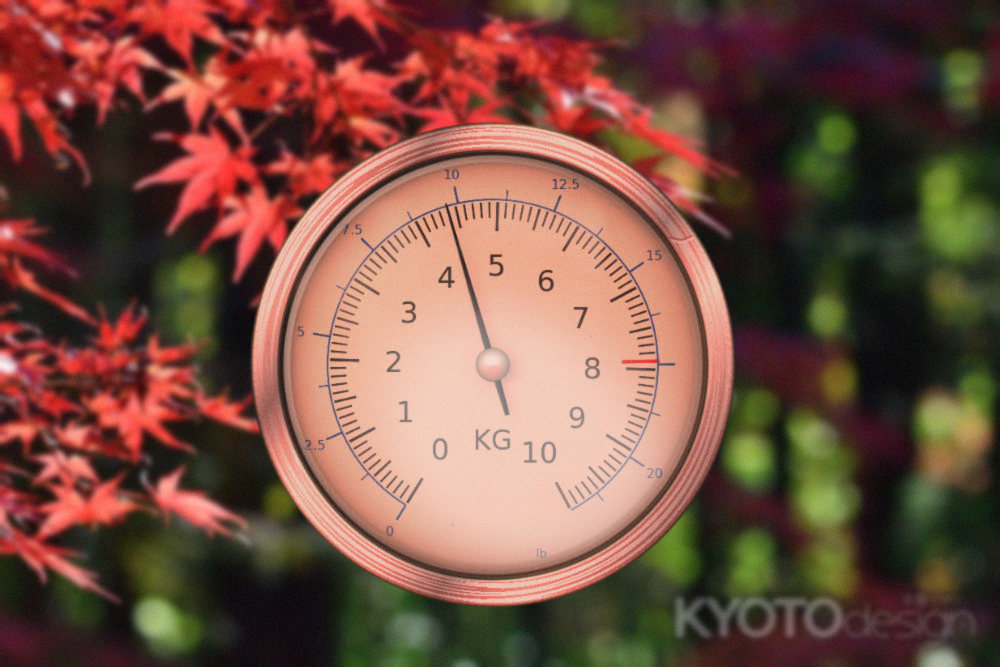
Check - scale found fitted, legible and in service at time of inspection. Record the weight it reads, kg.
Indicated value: 4.4 kg
